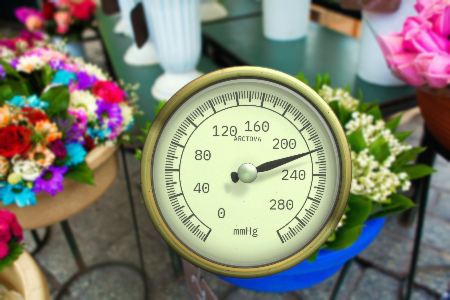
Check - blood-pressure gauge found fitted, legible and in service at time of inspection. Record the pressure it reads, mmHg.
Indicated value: 220 mmHg
